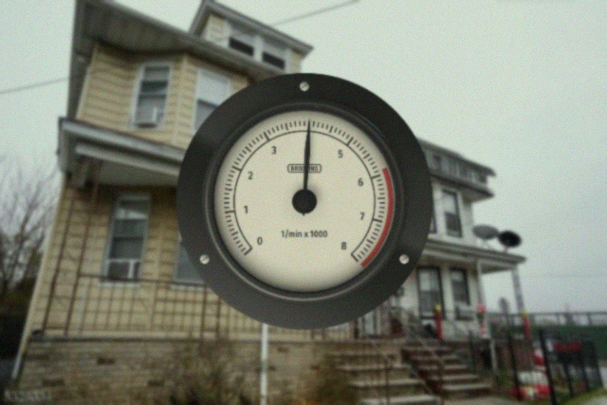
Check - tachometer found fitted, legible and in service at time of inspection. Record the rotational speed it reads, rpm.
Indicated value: 4000 rpm
